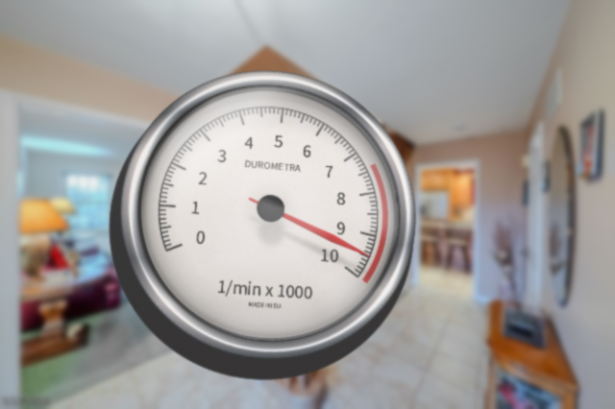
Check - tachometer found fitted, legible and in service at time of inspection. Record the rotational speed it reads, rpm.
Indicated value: 9500 rpm
